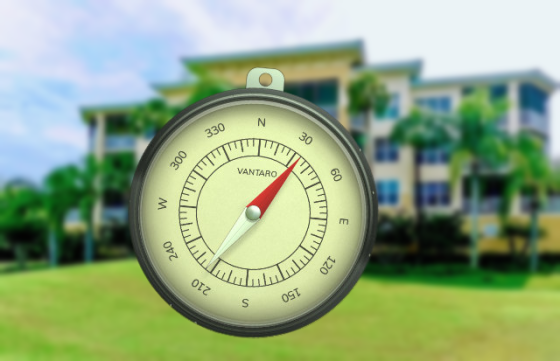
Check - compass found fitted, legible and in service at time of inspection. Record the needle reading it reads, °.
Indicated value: 35 °
